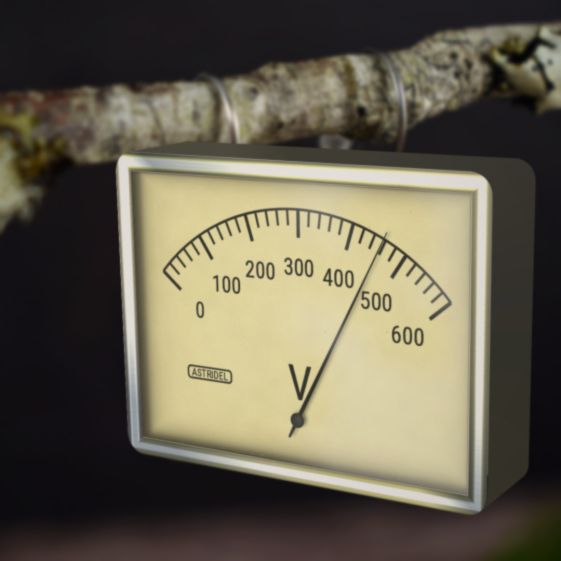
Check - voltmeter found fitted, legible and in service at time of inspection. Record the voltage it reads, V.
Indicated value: 460 V
